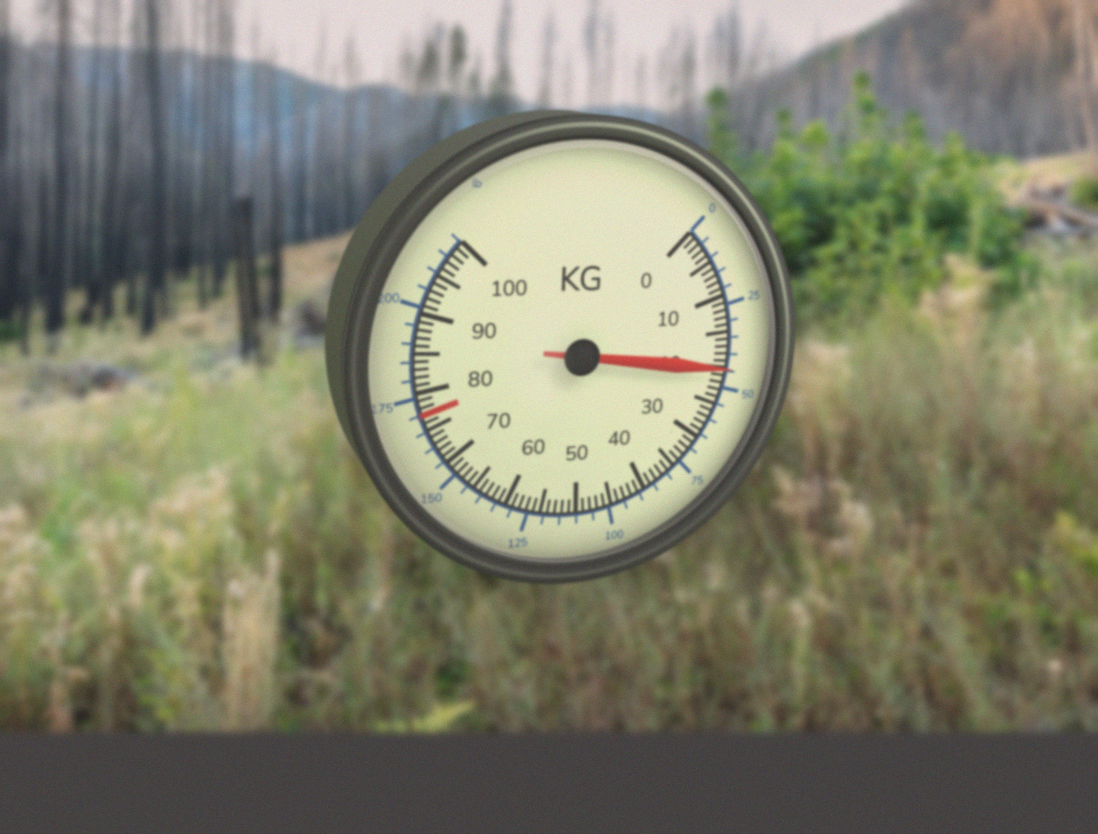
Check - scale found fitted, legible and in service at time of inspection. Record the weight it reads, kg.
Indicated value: 20 kg
